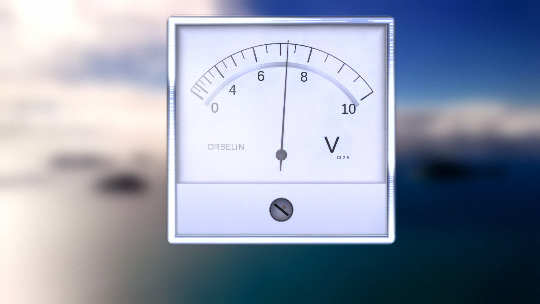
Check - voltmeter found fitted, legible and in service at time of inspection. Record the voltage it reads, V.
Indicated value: 7.25 V
